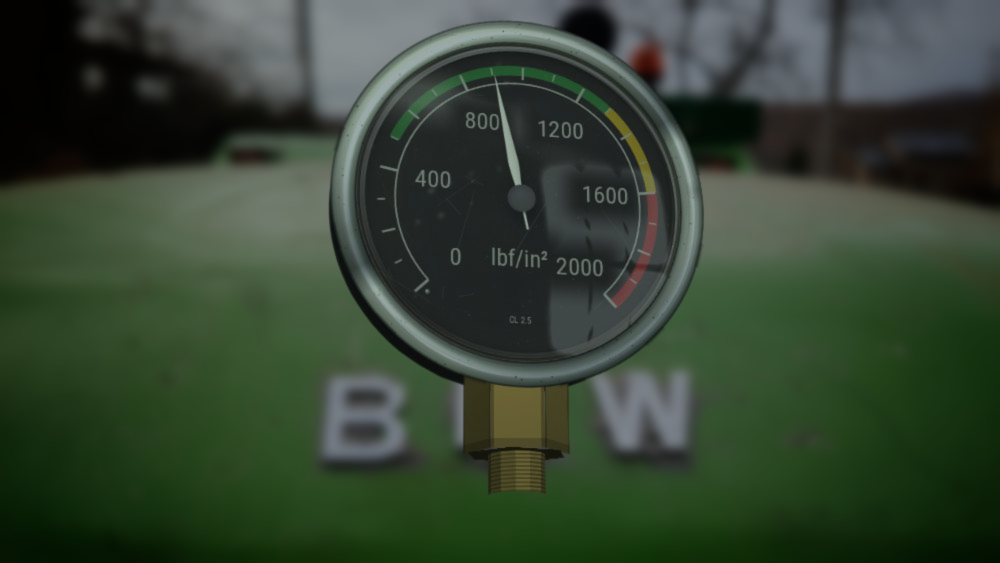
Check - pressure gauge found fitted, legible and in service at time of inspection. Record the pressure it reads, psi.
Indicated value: 900 psi
